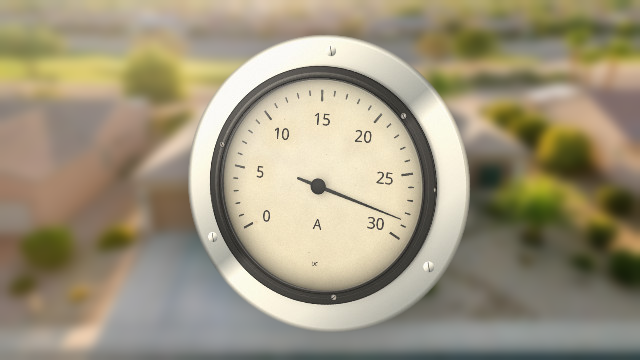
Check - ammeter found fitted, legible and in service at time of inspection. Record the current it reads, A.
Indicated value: 28.5 A
